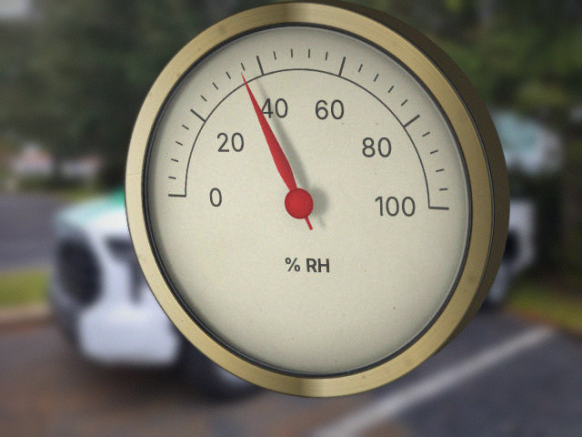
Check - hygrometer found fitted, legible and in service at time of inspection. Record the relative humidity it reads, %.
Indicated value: 36 %
